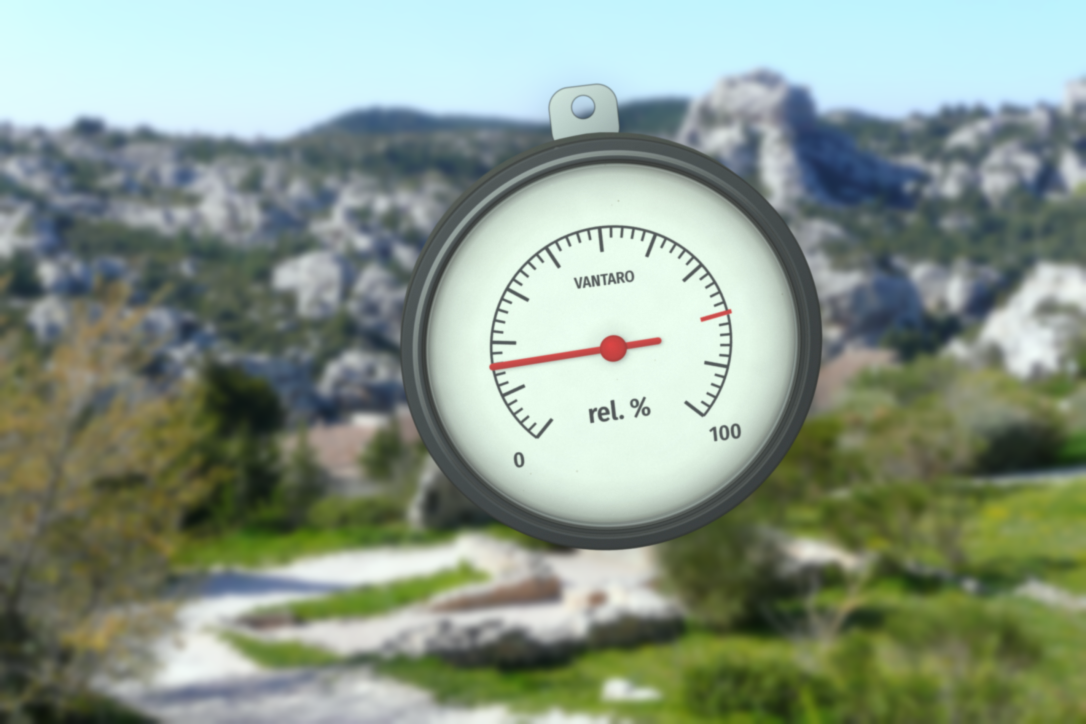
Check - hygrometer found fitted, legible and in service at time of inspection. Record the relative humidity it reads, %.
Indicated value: 16 %
